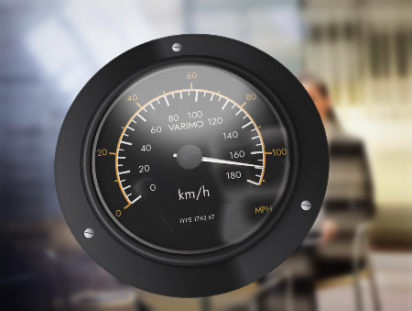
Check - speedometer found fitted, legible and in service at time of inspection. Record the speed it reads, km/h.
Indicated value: 170 km/h
